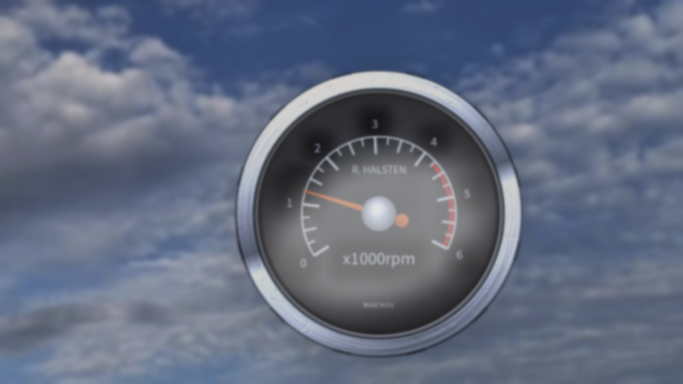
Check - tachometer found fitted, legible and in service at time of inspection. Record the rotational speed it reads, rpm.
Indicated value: 1250 rpm
